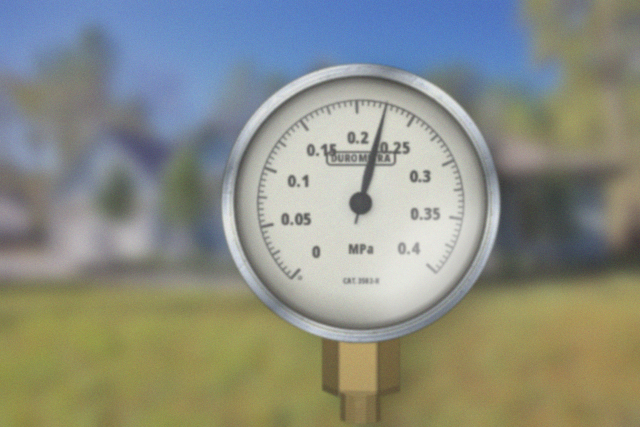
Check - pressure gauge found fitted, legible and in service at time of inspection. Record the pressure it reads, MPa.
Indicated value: 0.225 MPa
